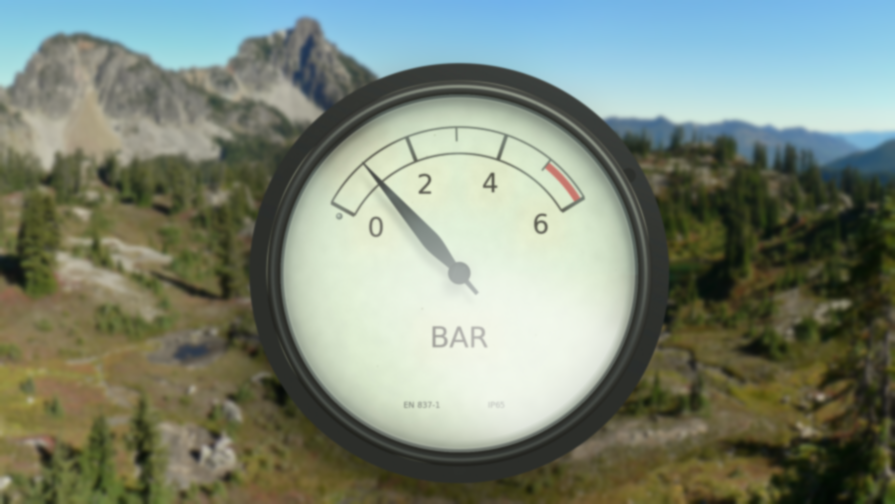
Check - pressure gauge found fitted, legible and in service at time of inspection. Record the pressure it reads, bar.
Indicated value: 1 bar
